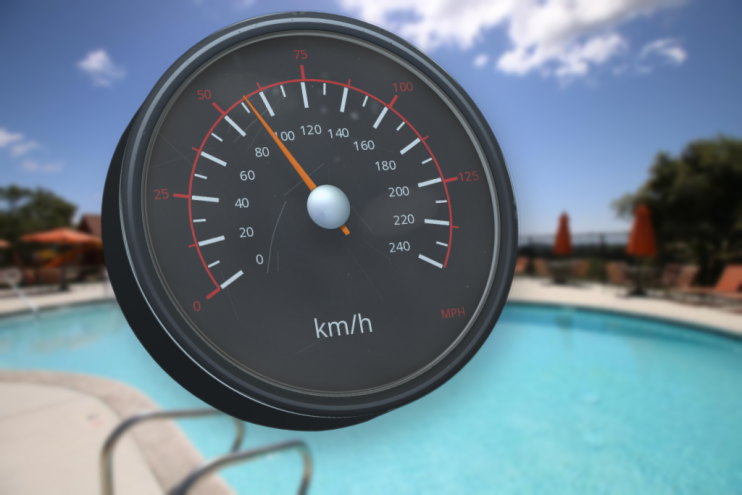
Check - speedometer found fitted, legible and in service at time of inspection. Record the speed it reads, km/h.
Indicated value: 90 km/h
